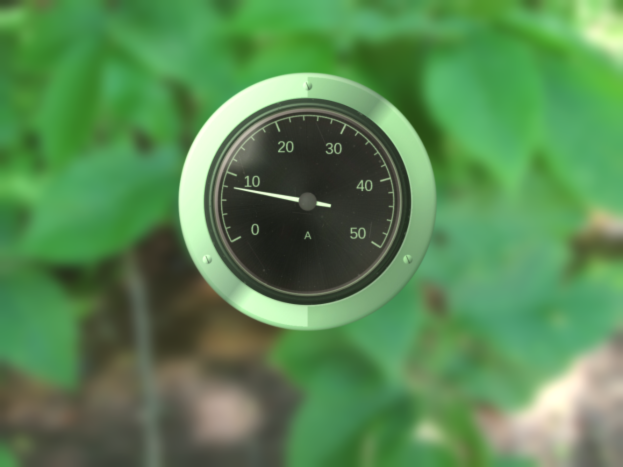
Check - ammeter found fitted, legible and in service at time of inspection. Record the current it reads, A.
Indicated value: 8 A
